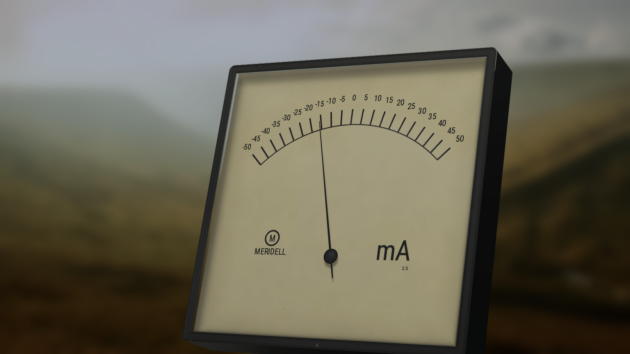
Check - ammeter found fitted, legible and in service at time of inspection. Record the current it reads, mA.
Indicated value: -15 mA
